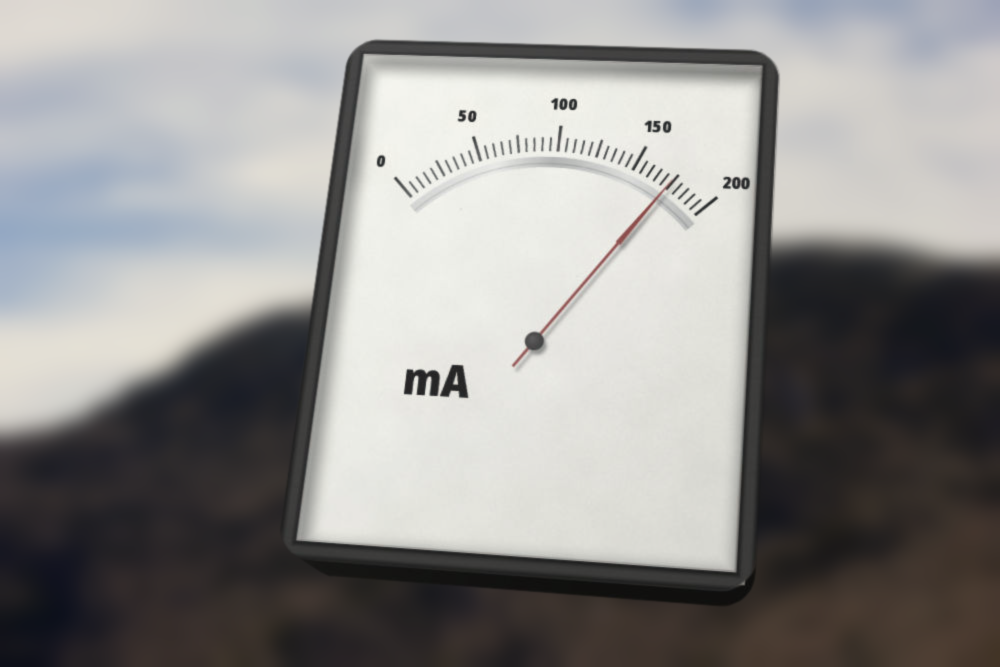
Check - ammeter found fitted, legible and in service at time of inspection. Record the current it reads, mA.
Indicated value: 175 mA
